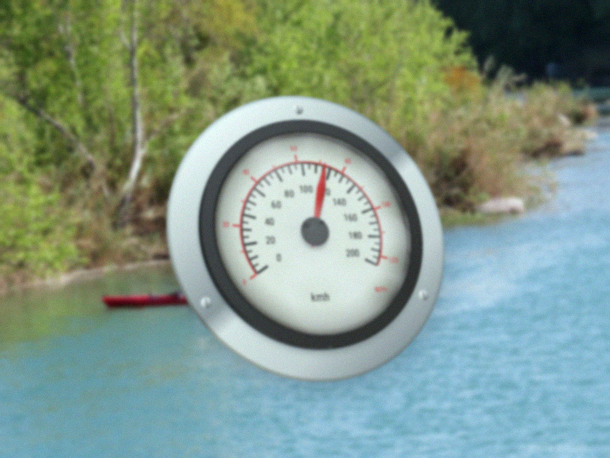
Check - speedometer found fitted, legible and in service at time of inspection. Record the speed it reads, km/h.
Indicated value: 115 km/h
